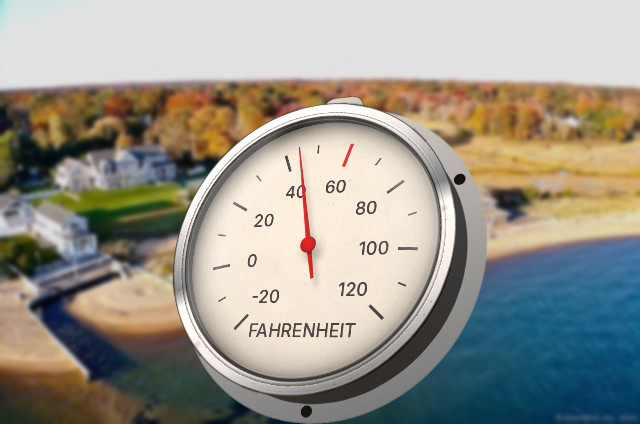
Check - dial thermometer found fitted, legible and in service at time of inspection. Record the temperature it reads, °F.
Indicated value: 45 °F
